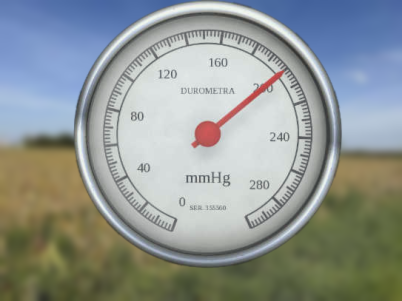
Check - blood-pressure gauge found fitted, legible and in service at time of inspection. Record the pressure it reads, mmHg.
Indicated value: 200 mmHg
